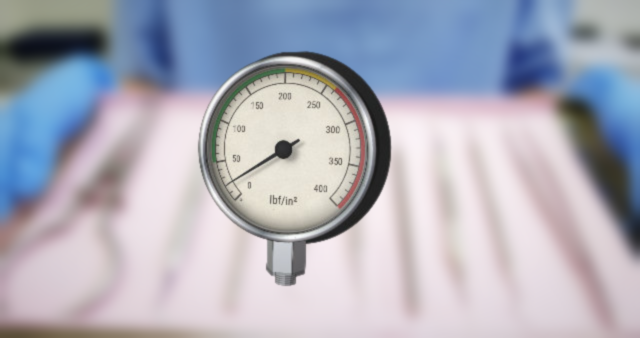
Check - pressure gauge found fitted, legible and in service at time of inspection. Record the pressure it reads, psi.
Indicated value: 20 psi
